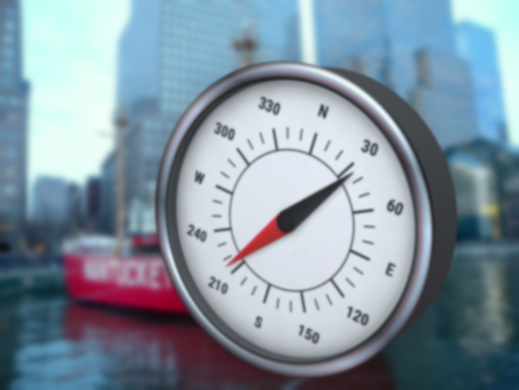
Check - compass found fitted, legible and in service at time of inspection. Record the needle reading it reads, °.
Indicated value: 215 °
